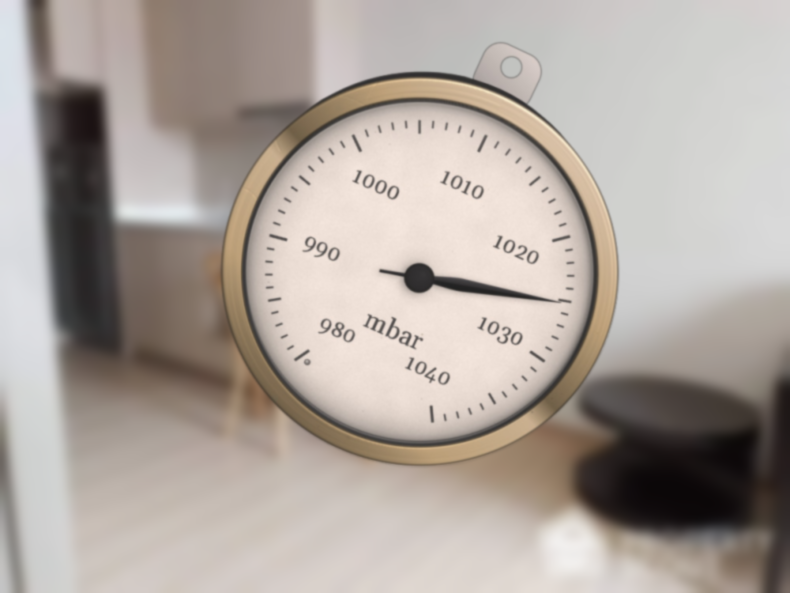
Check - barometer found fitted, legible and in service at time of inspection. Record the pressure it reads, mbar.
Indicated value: 1025 mbar
